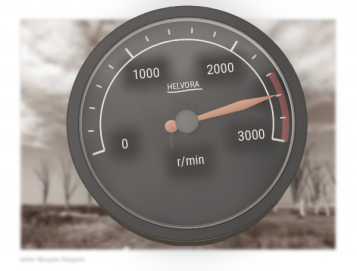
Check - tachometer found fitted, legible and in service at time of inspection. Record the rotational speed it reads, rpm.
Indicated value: 2600 rpm
